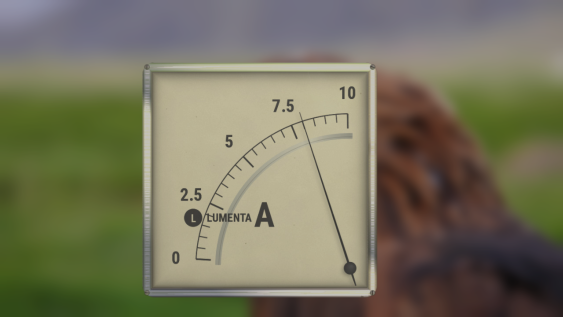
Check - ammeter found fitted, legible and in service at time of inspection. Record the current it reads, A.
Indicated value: 8 A
